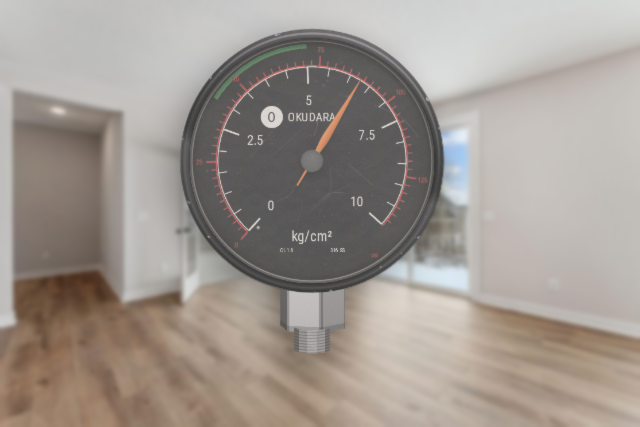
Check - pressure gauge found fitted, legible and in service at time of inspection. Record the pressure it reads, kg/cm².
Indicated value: 6.25 kg/cm²
